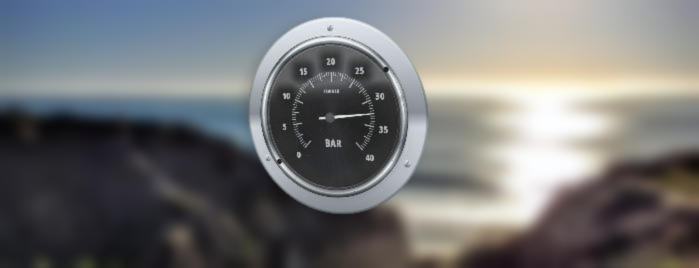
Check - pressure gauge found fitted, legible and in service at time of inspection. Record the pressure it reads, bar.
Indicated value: 32.5 bar
